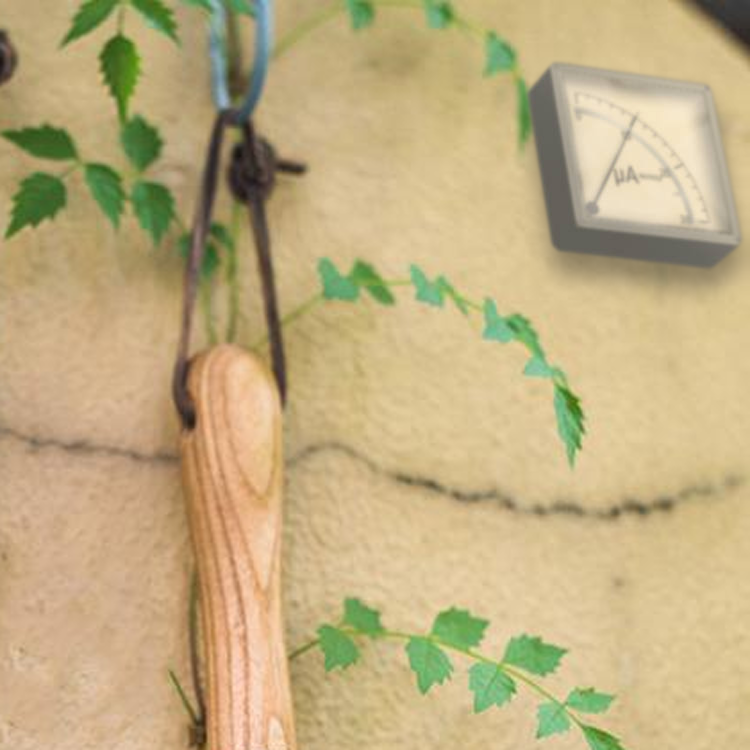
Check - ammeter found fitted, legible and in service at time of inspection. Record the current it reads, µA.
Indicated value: 10 µA
